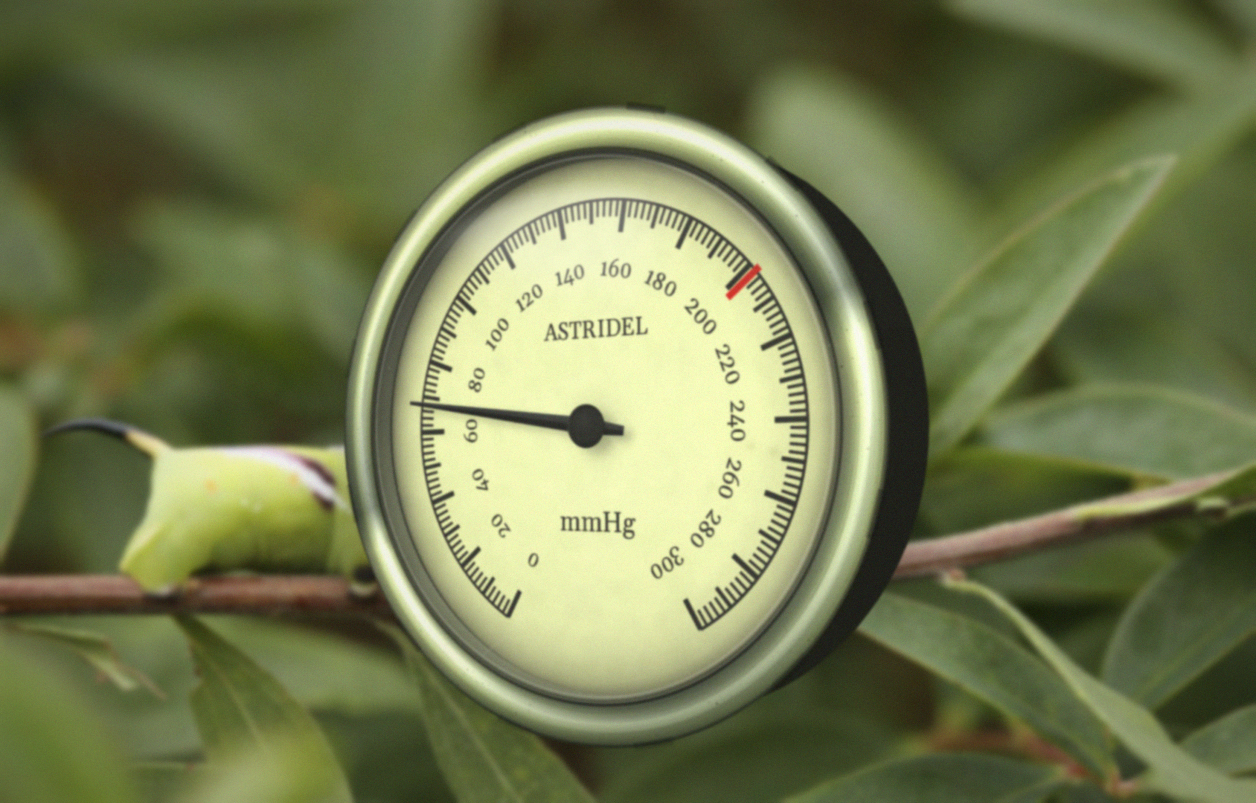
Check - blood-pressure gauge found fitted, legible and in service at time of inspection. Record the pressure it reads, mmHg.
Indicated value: 68 mmHg
